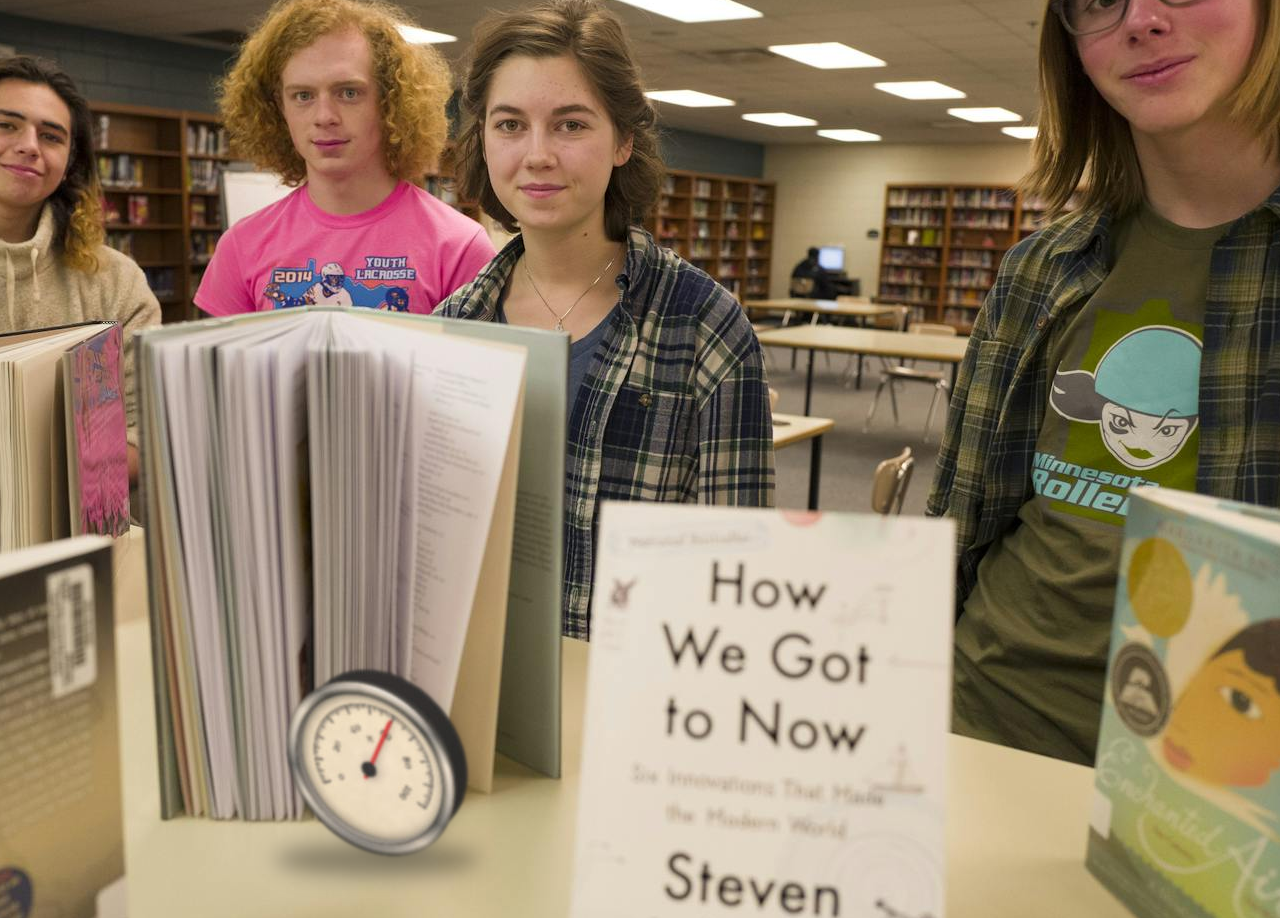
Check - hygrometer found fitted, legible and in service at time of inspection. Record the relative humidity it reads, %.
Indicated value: 60 %
